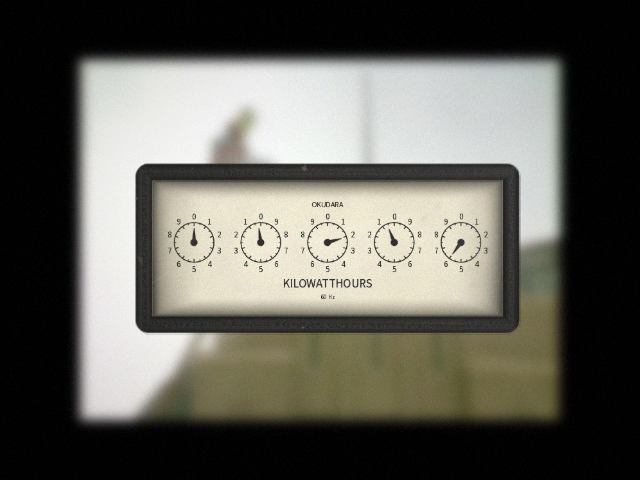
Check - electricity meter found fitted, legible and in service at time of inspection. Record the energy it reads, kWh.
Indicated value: 206 kWh
